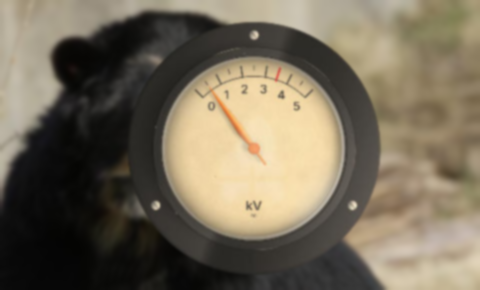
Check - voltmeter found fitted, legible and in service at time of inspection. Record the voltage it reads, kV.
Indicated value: 0.5 kV
